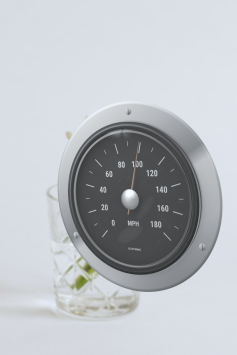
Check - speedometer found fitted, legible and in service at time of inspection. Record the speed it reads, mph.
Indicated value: 100 mph
